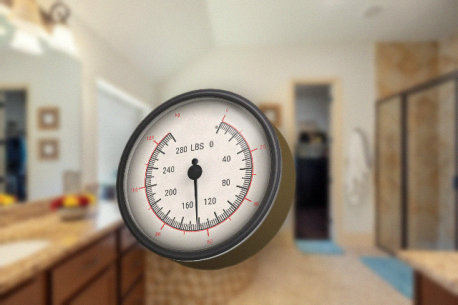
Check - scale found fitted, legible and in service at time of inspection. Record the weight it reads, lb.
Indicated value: 140 lb
